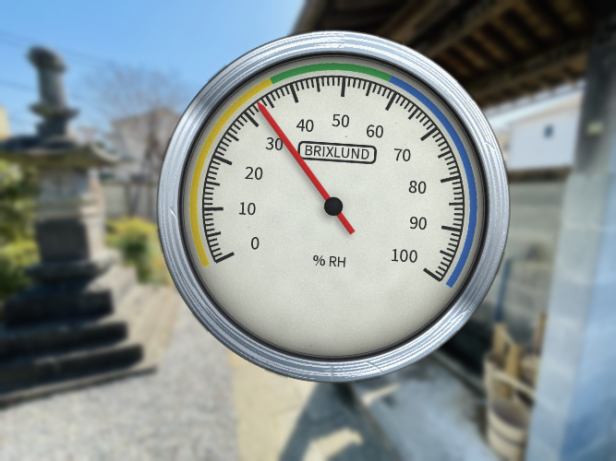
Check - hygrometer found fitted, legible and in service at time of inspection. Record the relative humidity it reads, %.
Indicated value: 33 %
